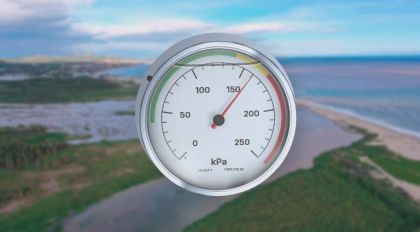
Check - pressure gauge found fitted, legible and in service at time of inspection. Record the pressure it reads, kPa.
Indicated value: 160 kPa
